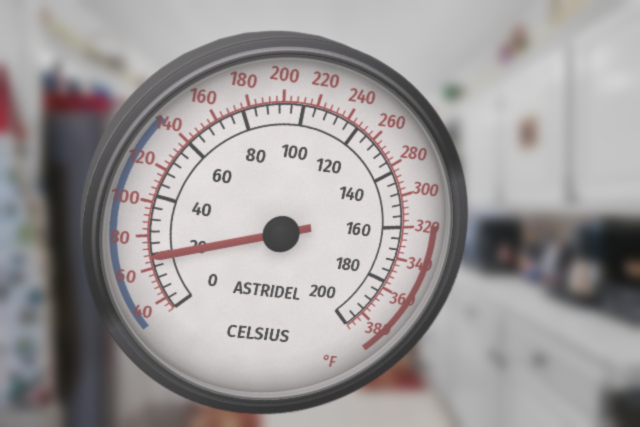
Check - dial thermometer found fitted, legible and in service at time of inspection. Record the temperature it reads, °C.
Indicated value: 20 °C
